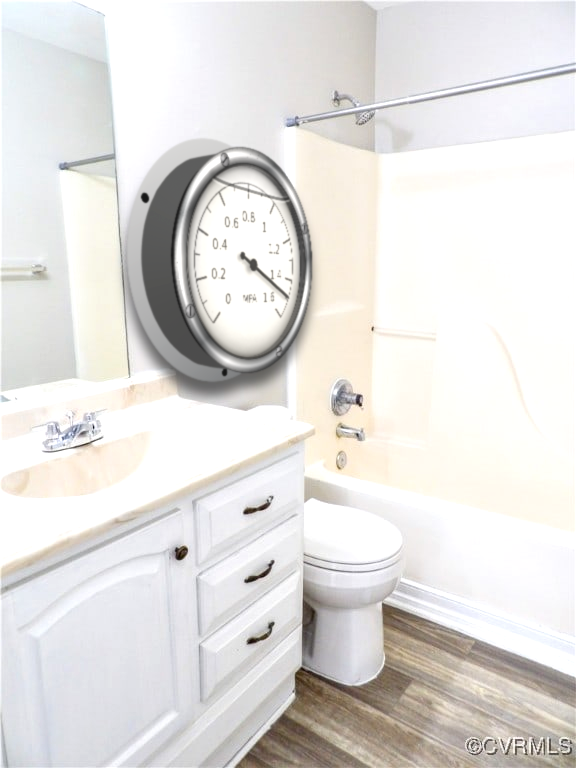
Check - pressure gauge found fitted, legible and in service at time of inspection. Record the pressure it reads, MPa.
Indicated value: 1.5 MPa
